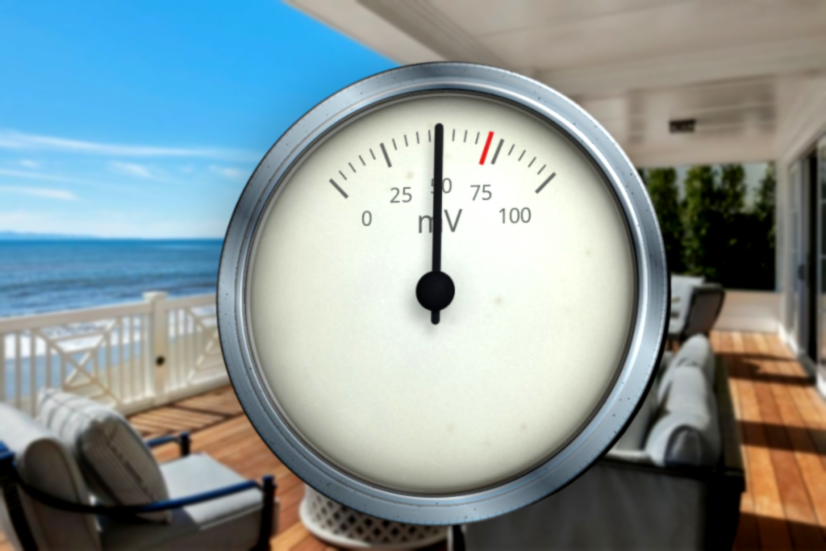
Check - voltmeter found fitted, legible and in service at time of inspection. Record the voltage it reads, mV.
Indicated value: 50 mV
